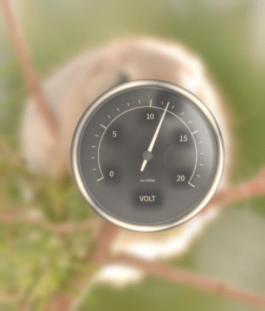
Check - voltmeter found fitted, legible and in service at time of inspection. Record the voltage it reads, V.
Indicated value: 11.5 V
